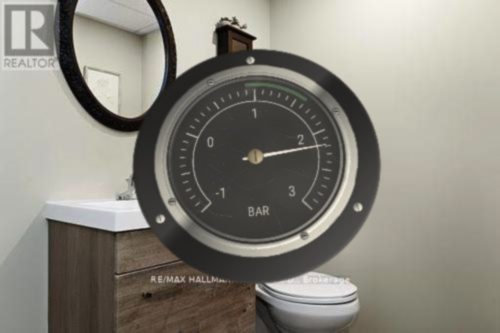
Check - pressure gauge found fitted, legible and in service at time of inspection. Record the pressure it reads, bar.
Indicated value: 2.2 bar
